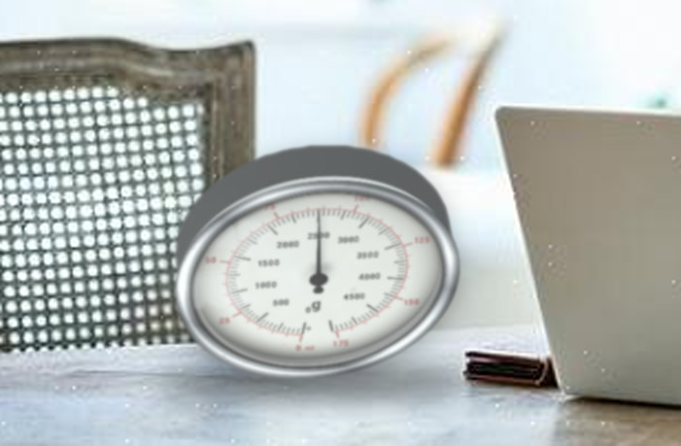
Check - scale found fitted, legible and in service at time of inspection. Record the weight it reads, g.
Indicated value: 2500 g
